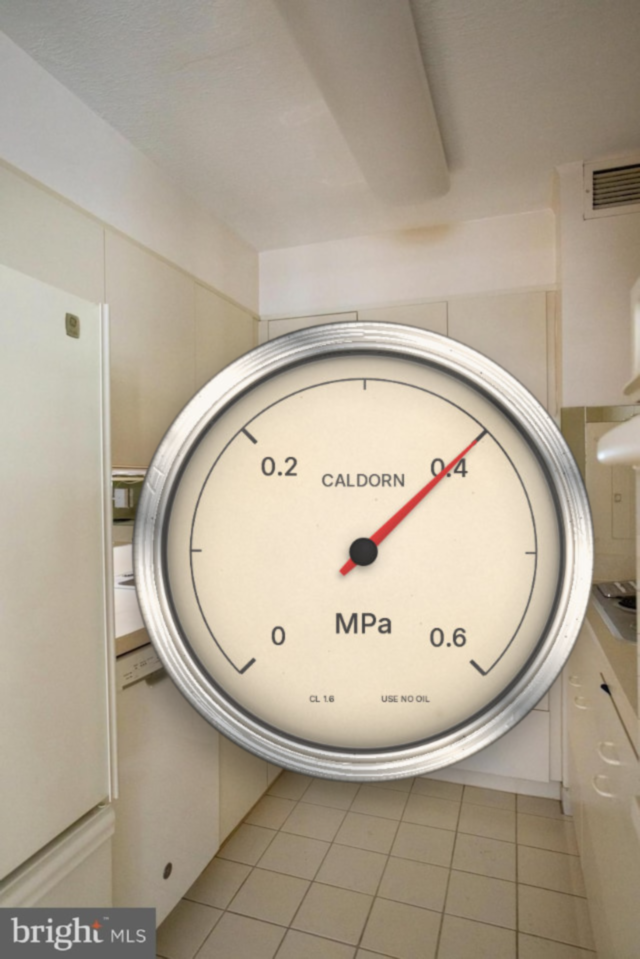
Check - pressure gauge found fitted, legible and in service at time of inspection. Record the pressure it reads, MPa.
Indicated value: 0.4 MPa
